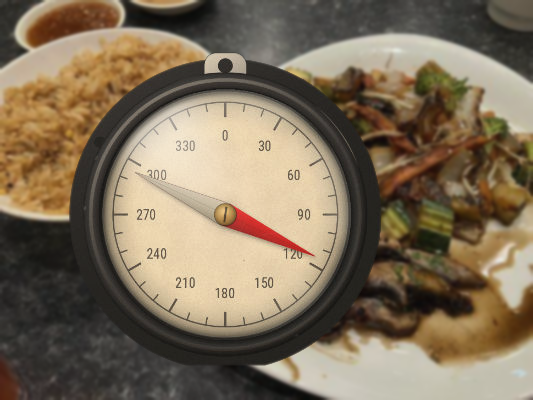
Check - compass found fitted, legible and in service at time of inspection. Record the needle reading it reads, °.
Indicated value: 115 °
